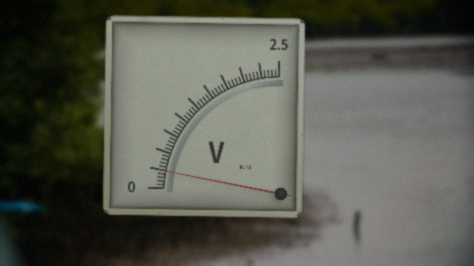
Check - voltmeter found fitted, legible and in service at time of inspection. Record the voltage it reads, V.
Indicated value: 0.25 V
